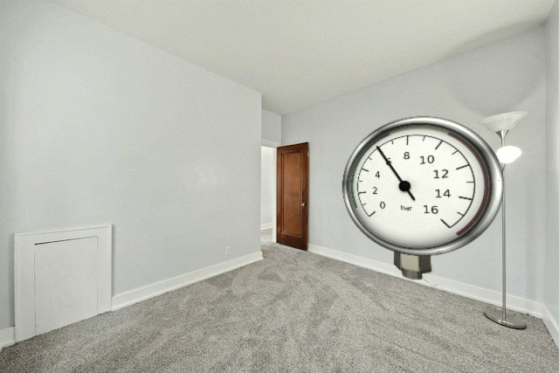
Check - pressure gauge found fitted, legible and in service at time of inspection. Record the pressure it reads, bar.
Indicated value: 6 bar
